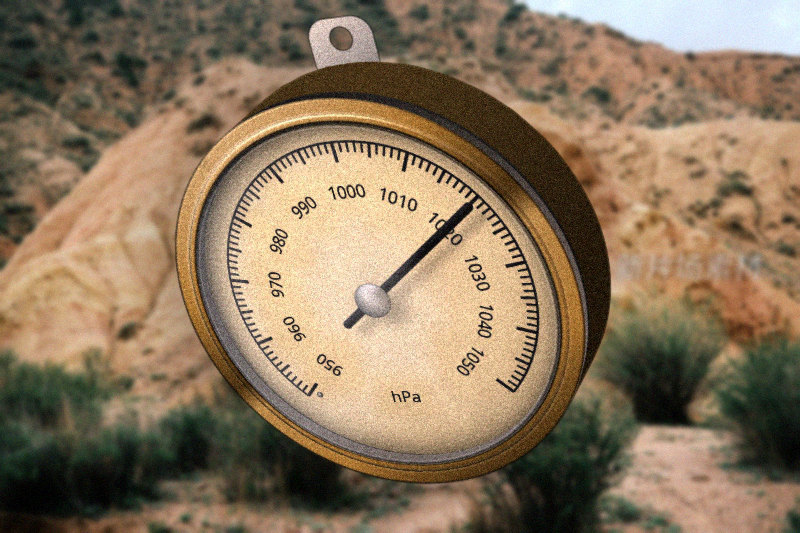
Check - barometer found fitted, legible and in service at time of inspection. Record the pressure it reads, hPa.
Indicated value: 1020 hPa
